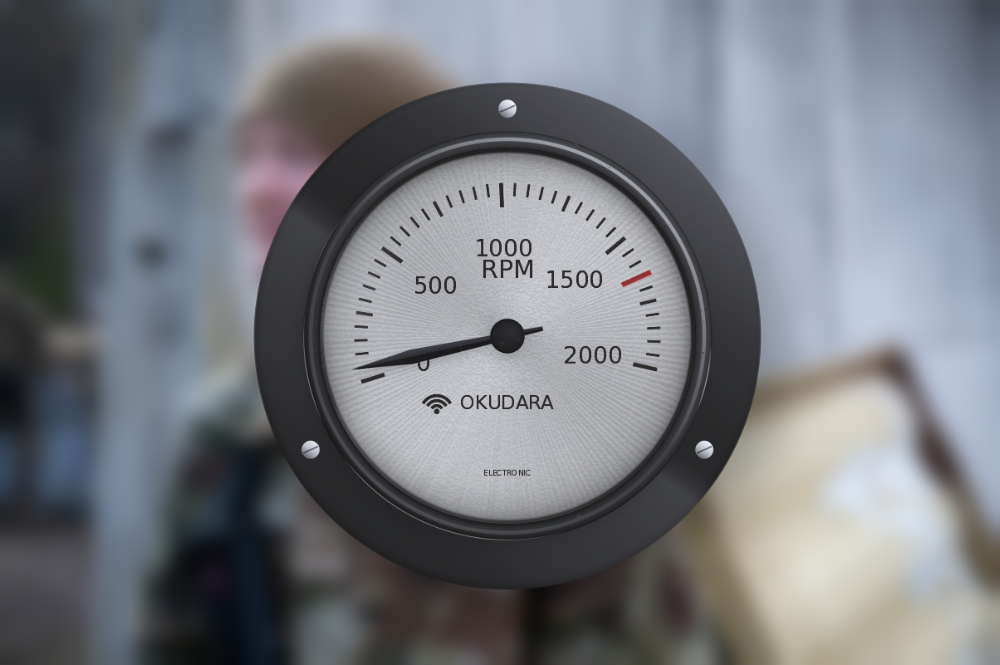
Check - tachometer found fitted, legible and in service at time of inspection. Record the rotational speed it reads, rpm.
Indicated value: 50 rpm
